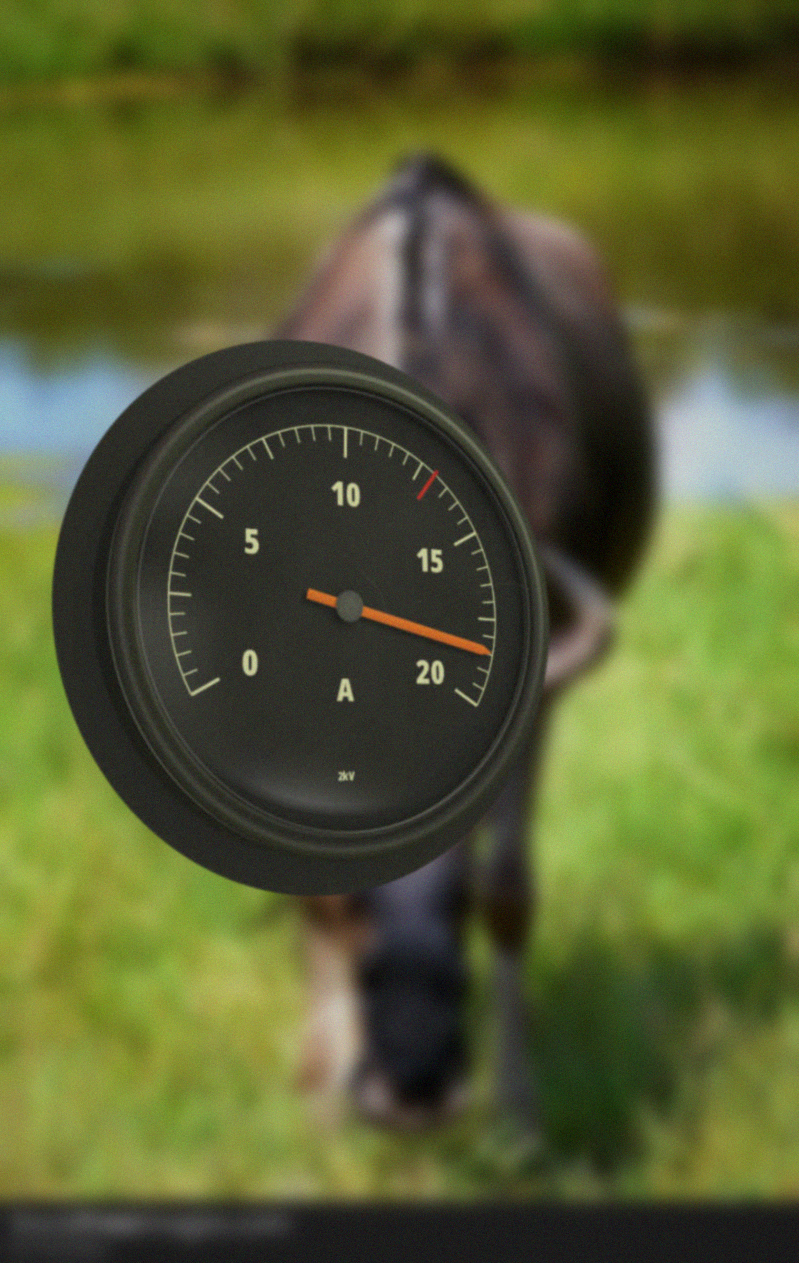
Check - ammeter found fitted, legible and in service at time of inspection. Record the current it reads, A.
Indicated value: 18.5 A
